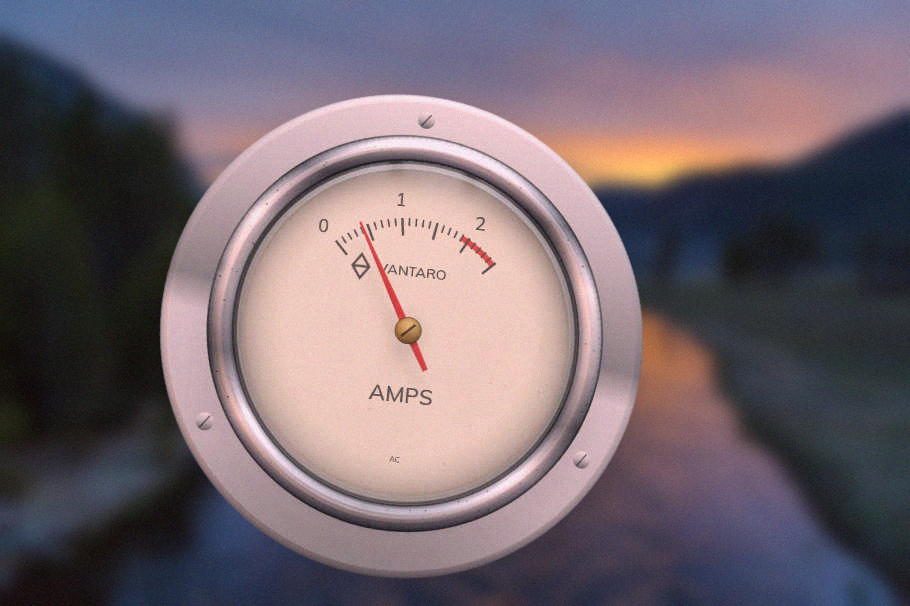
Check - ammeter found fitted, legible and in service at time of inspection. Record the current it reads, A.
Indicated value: 0.4 A
